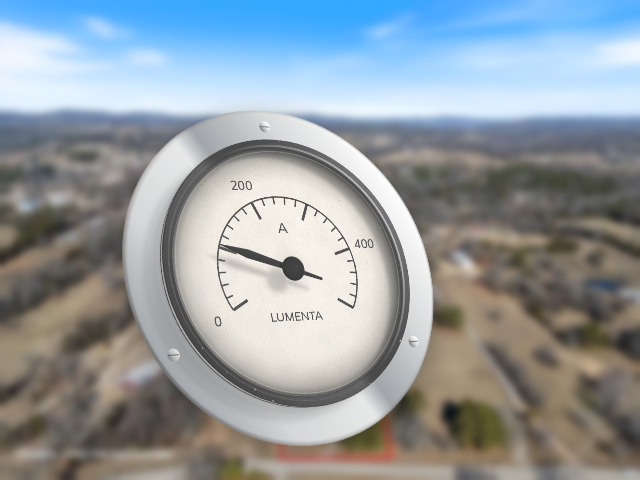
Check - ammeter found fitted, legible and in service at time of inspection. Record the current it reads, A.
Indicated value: 100 A
